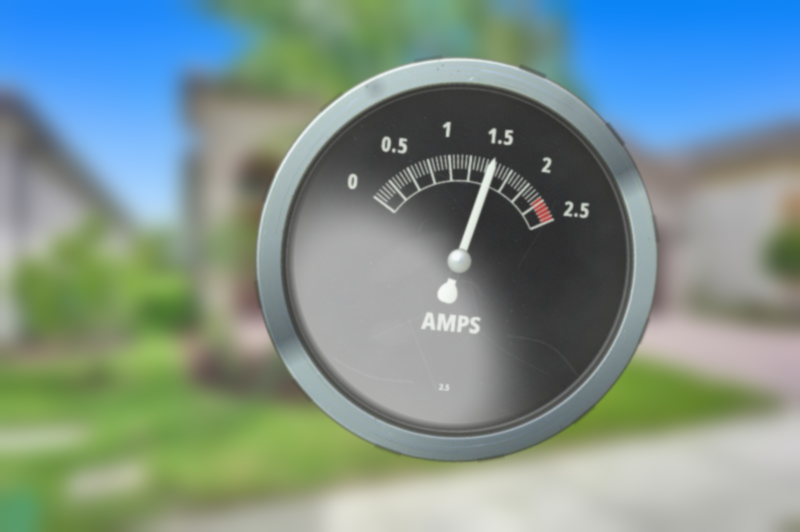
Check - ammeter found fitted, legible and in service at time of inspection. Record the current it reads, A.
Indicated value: 1.5 A
